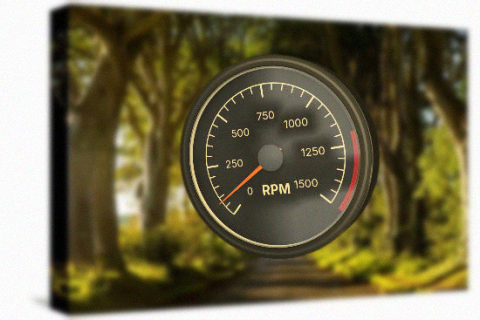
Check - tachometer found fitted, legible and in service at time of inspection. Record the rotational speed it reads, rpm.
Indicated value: 75 rpm
